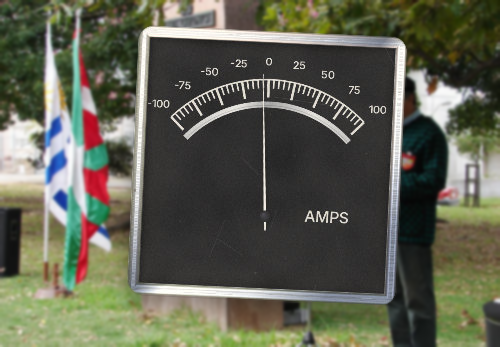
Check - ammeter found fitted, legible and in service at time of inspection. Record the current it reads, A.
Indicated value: -5 A
